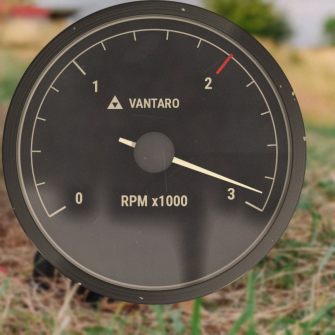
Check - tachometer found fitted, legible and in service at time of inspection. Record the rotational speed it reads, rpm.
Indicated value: 2900 rpm
